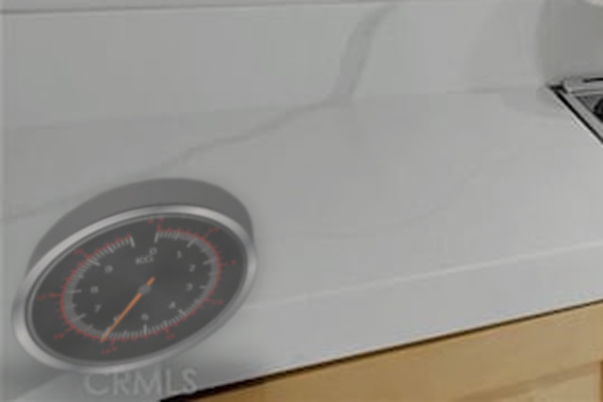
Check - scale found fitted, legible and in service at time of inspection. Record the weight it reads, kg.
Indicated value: 6 kg
